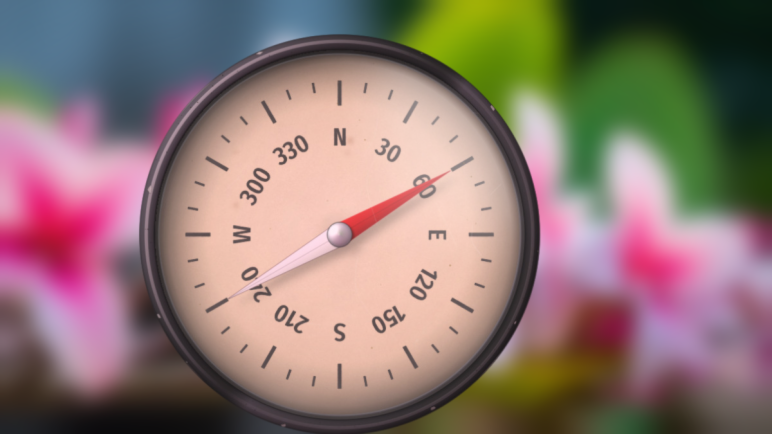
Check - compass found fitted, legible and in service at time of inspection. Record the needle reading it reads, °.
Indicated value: 60 °
